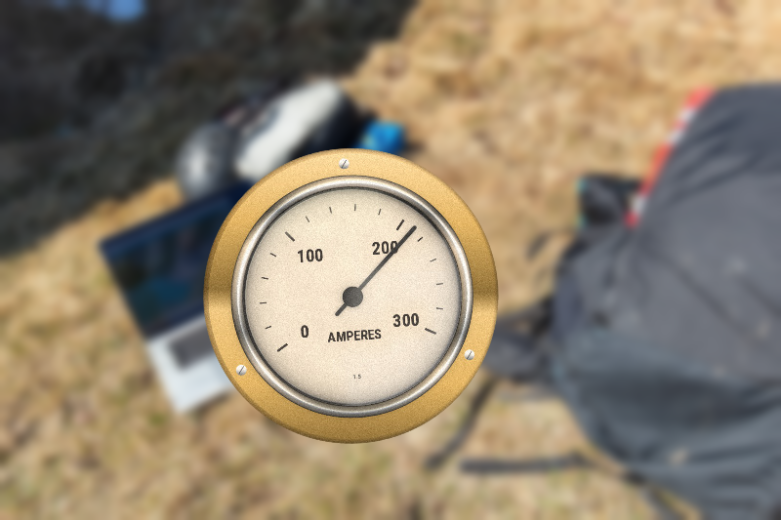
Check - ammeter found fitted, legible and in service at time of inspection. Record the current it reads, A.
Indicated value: 210 A
